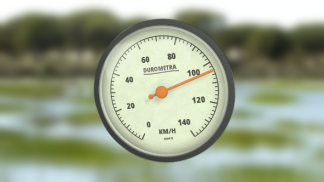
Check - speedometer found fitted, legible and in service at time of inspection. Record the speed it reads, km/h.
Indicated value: 104 km/h
